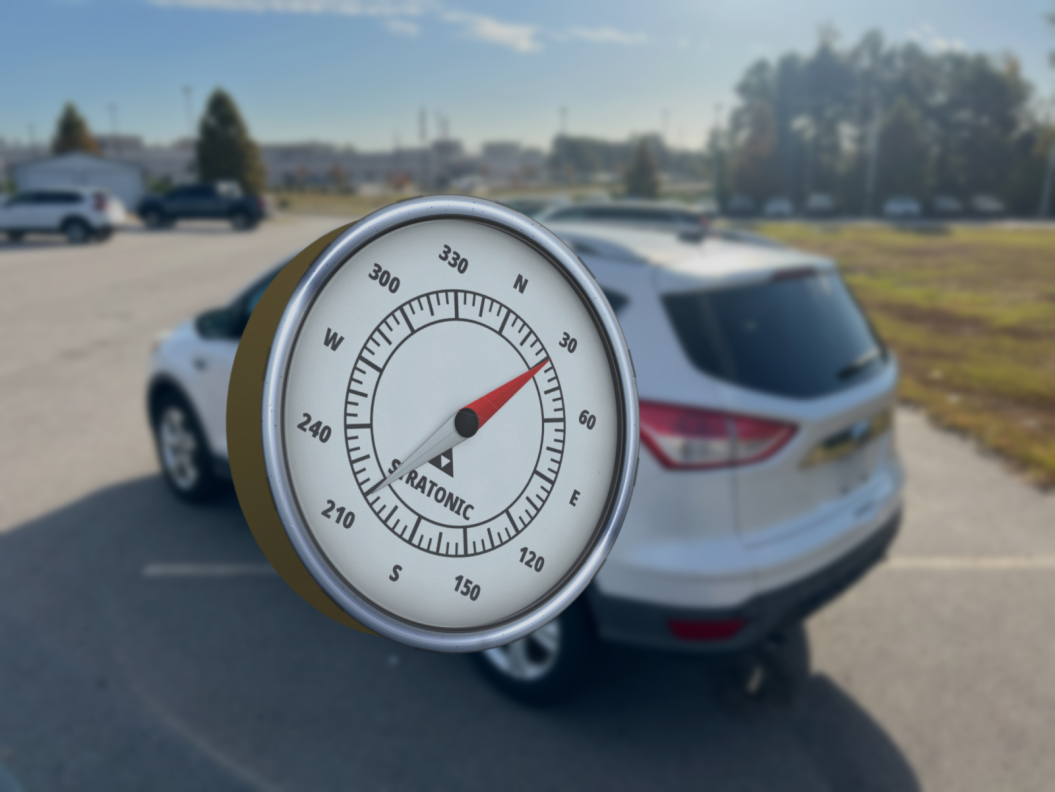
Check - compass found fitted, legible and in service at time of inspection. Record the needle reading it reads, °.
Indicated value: 30 °
